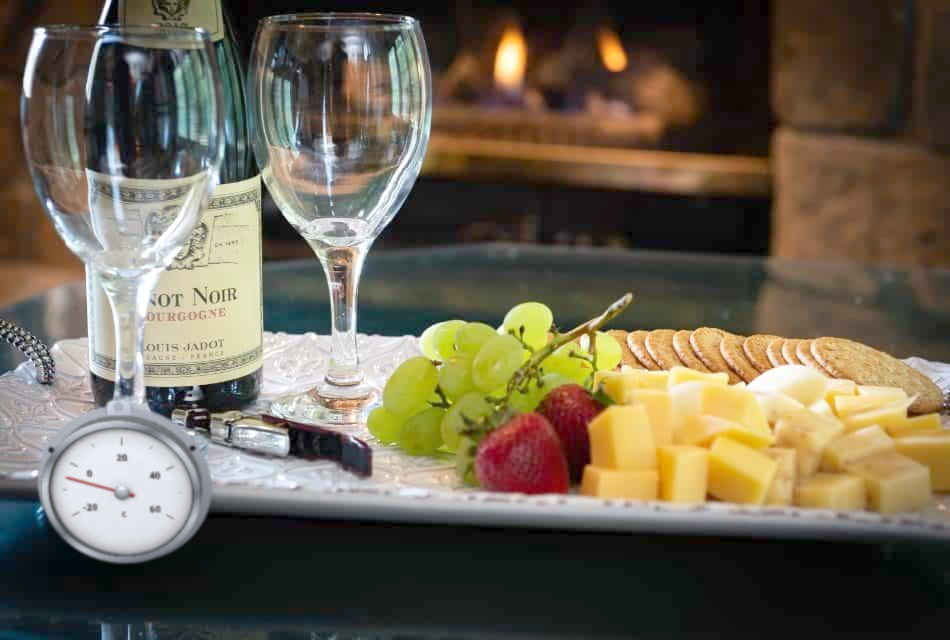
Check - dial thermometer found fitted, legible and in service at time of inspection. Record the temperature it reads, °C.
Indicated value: -5 °C
